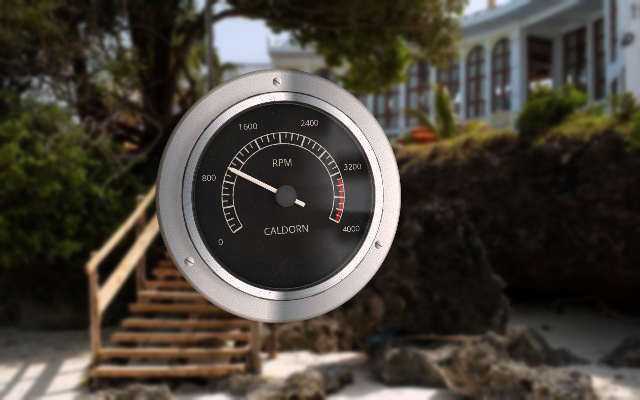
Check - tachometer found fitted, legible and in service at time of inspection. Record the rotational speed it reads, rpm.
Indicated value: 1000 rpm
